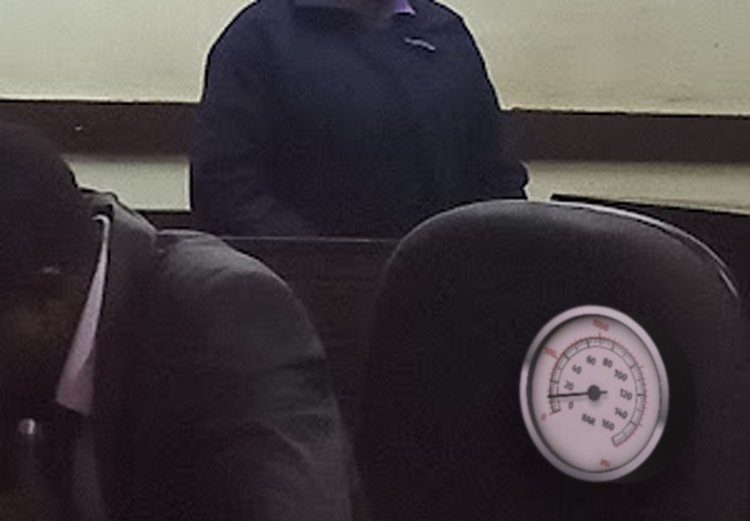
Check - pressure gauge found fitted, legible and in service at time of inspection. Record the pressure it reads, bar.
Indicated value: 10 bar
